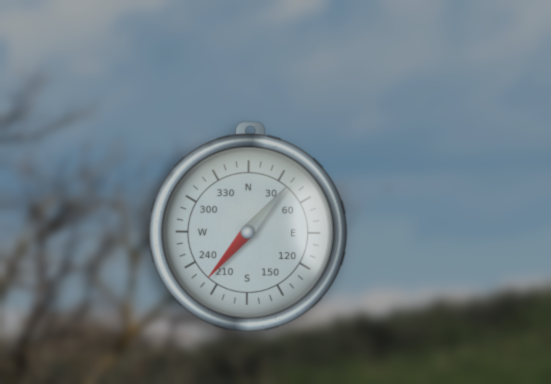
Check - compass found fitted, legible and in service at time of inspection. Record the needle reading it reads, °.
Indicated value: 220 °
